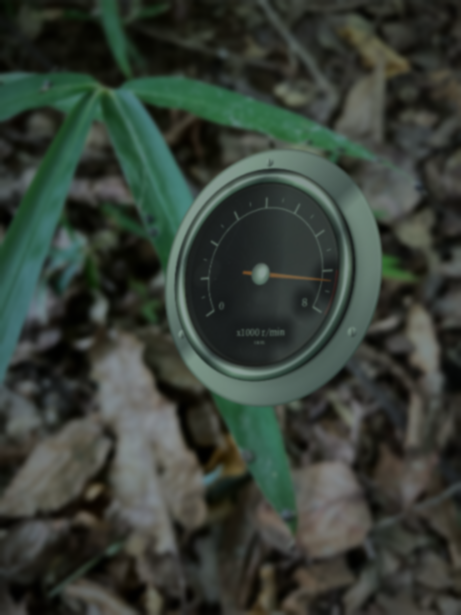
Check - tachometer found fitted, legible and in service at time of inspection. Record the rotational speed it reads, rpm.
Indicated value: 7250 rpm
